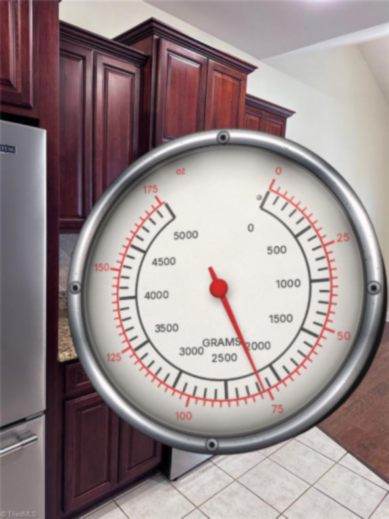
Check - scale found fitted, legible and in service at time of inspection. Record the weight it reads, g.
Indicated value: 2150 g
